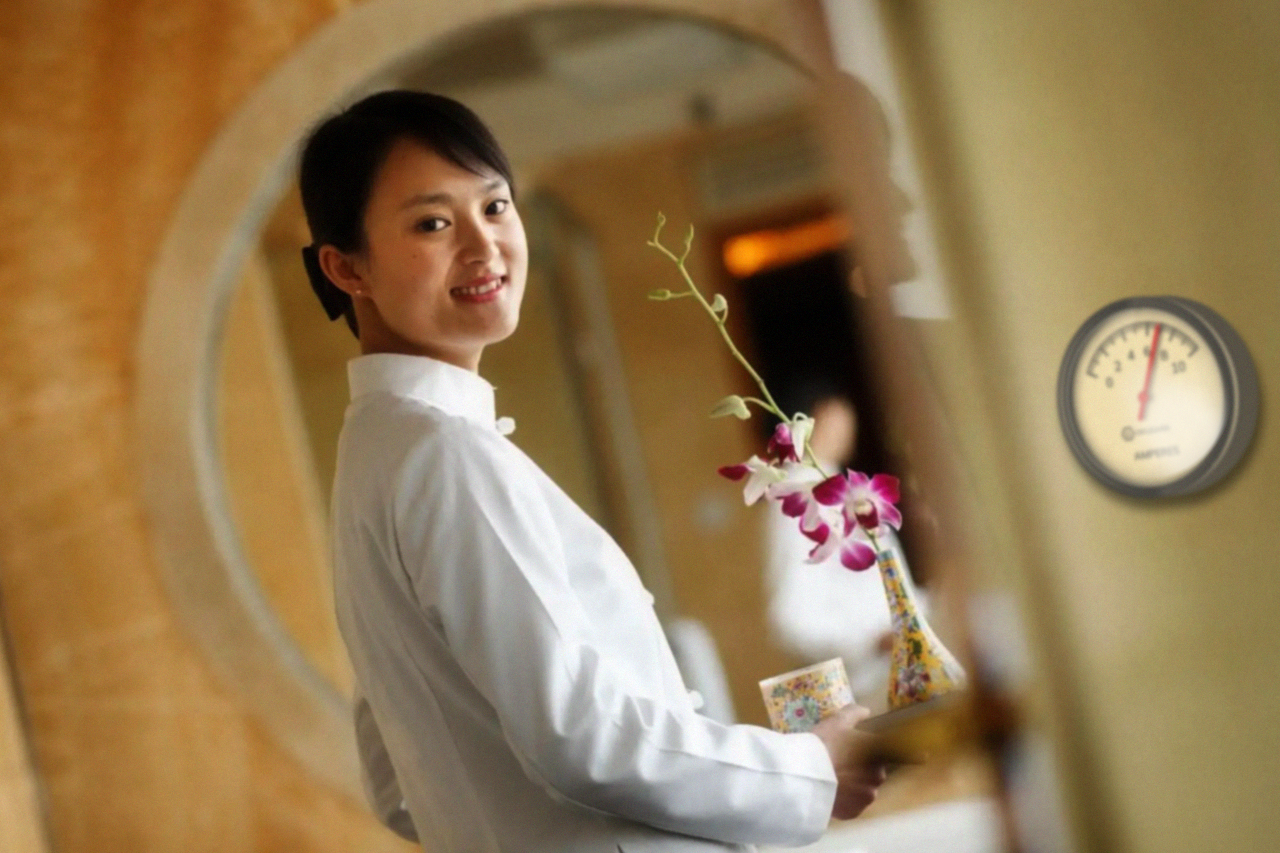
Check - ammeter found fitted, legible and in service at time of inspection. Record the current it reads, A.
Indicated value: 7 A
